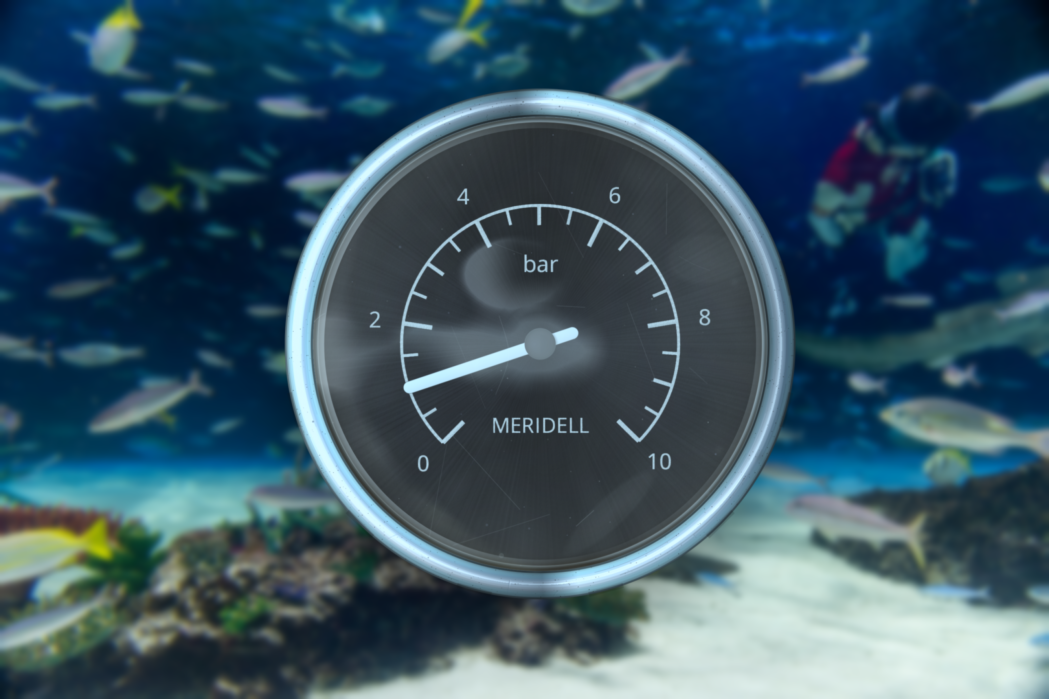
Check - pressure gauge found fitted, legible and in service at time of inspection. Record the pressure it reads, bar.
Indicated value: 1 bar
